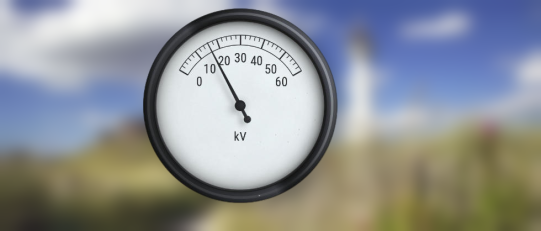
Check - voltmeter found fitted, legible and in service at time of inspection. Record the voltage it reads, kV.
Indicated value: 16 kV
